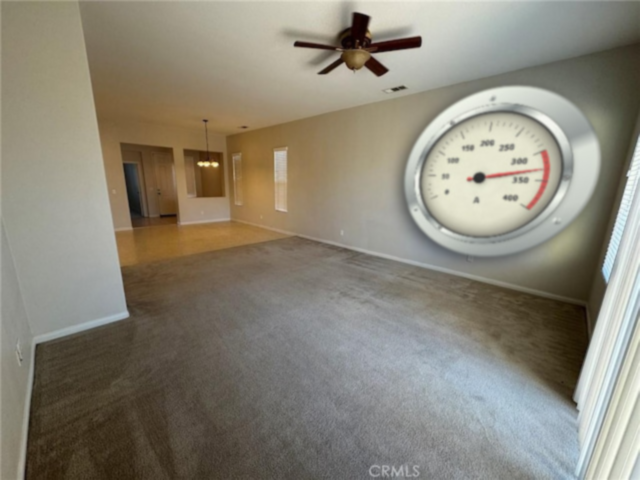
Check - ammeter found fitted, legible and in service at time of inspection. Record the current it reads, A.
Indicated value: 330 A
